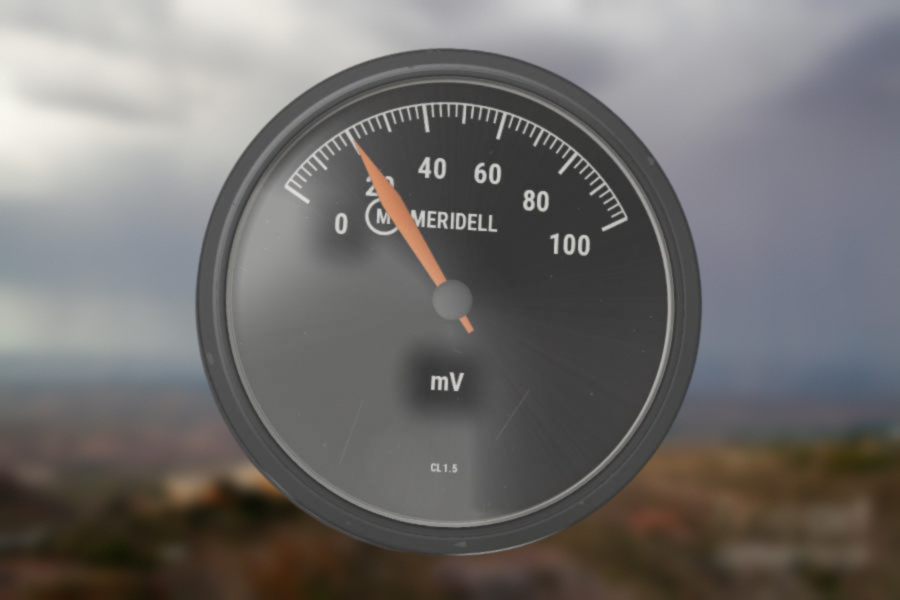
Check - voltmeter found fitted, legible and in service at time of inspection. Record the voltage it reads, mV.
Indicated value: 20 mV
